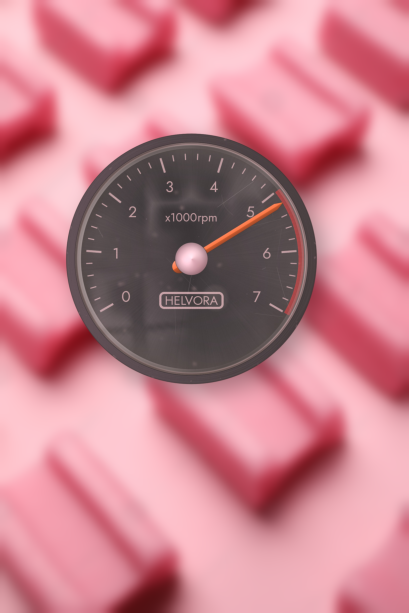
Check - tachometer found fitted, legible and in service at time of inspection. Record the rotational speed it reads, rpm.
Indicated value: 5200 rpm
